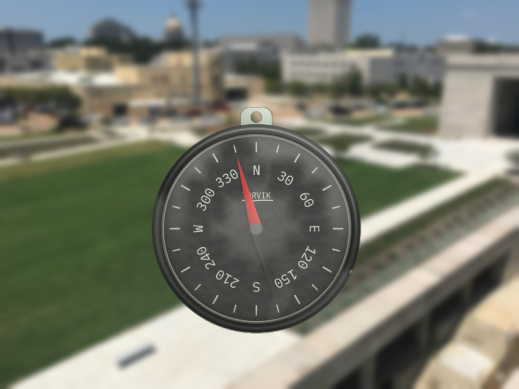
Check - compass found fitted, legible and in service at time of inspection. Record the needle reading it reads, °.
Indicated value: 345 °
